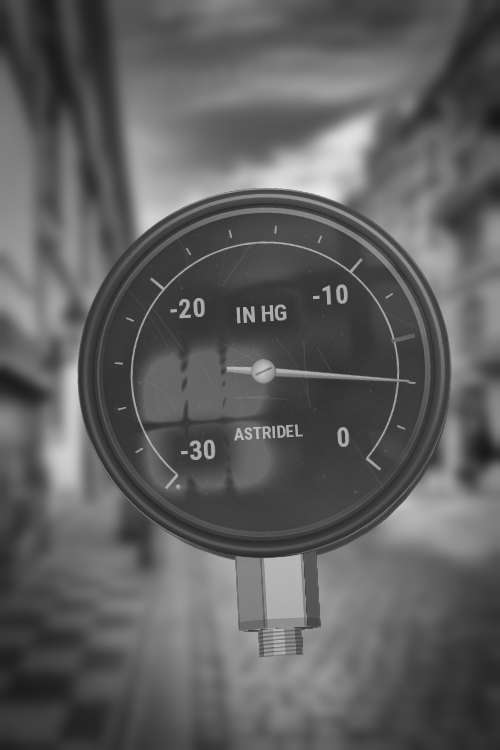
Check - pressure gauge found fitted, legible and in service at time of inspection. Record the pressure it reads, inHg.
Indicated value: -4 inHg
